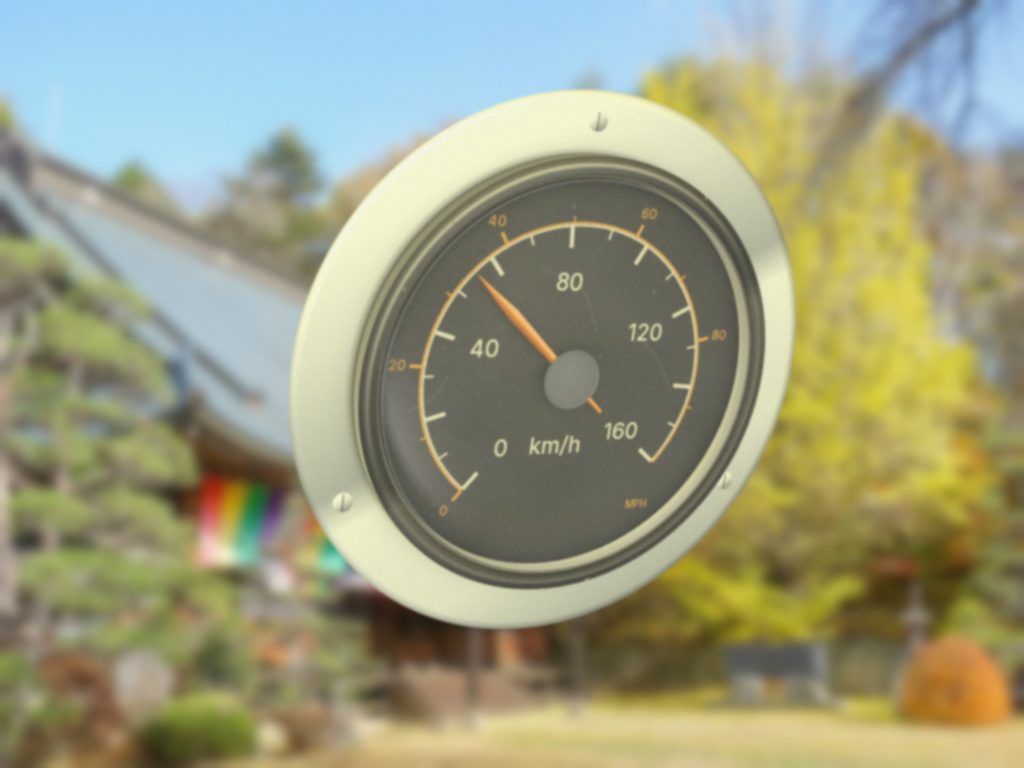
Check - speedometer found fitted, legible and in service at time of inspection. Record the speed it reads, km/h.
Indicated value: 55 km/h
